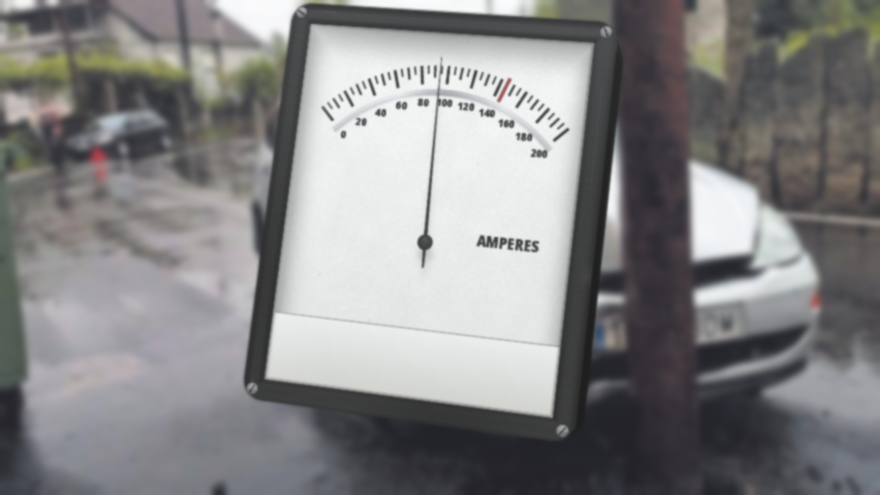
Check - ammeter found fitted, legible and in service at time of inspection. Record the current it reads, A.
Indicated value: 95 A
